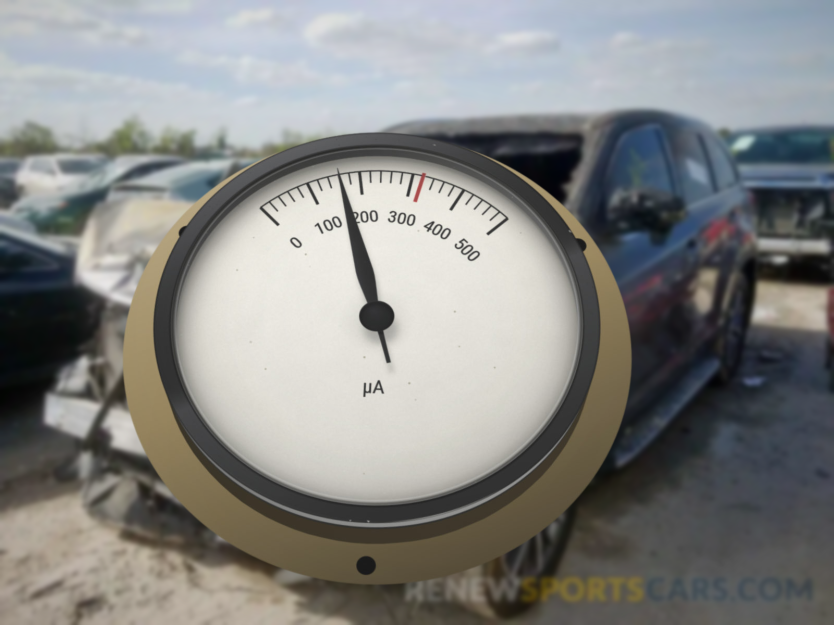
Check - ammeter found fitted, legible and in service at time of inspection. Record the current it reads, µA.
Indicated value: 160 µA
